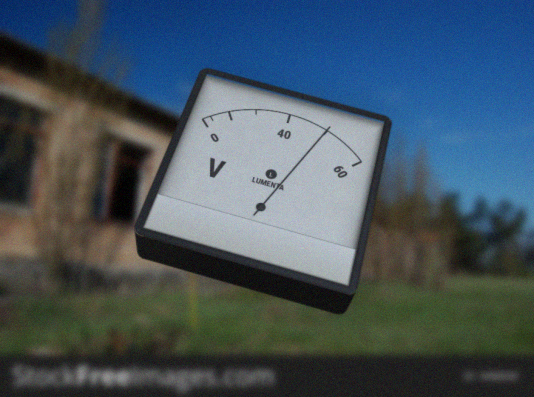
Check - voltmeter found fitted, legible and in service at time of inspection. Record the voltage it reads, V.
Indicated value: 50 V
